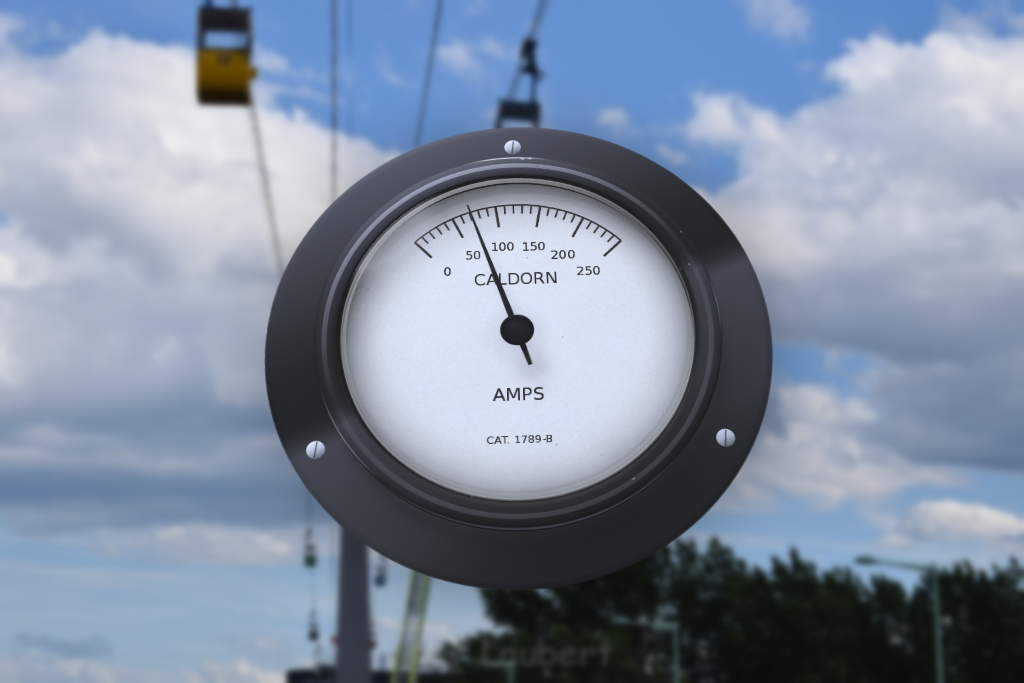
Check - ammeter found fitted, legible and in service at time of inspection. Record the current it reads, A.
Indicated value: 70 A
